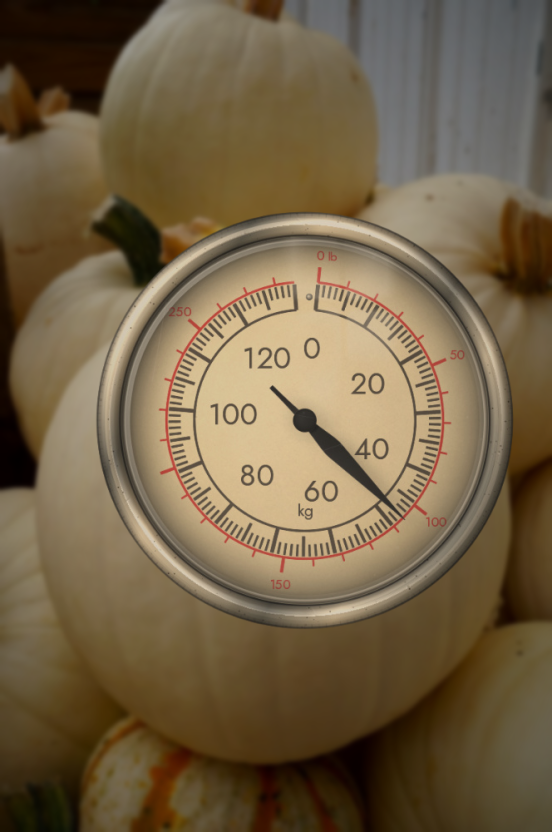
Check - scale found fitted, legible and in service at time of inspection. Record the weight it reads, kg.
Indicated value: 48 kg
